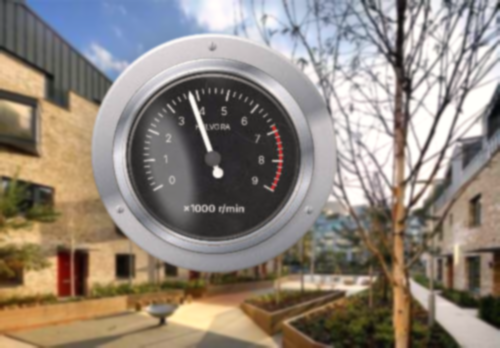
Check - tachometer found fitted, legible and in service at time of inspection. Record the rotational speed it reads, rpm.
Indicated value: 3800 rpm
